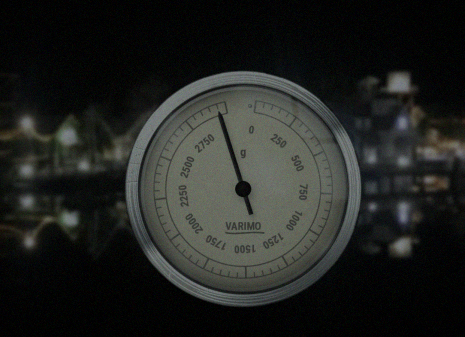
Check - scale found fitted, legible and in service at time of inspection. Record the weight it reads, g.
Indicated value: 2950 g
